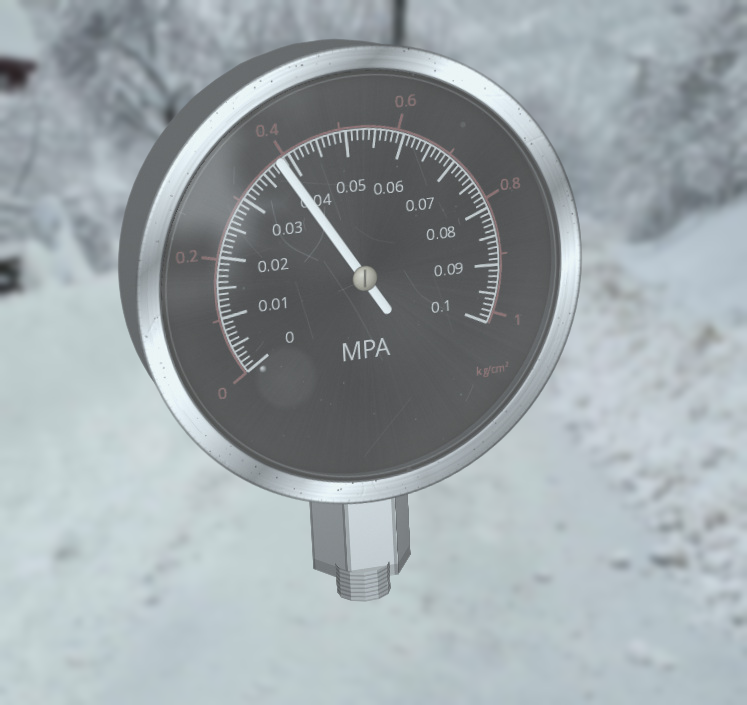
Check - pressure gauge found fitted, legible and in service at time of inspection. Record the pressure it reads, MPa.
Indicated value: 0.038 MPa
